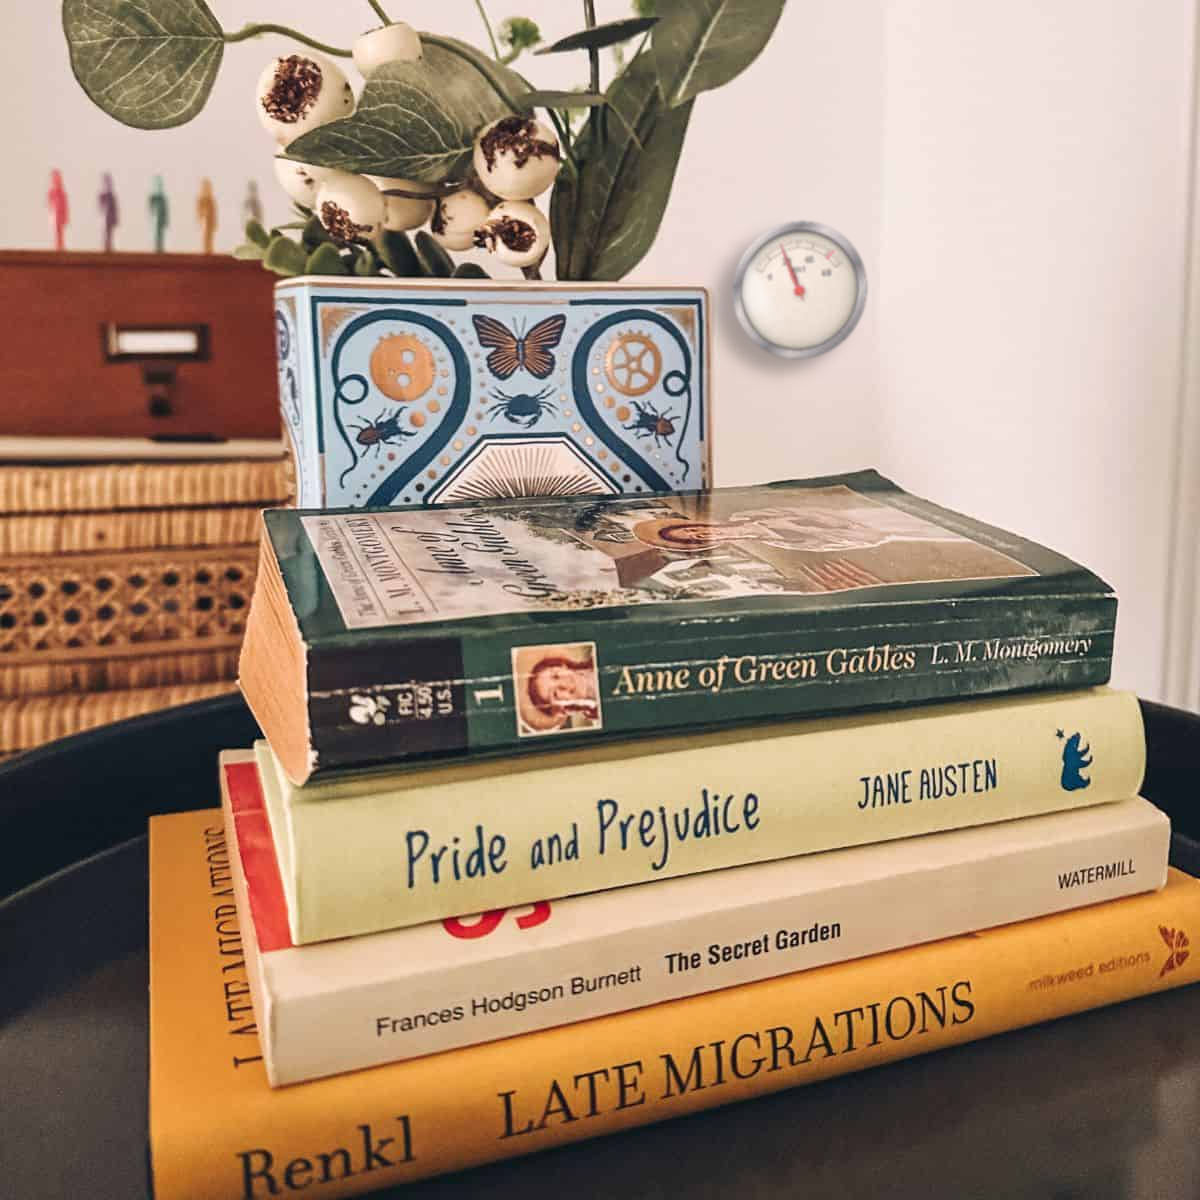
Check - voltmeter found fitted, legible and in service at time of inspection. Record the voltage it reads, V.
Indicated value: 20 V
